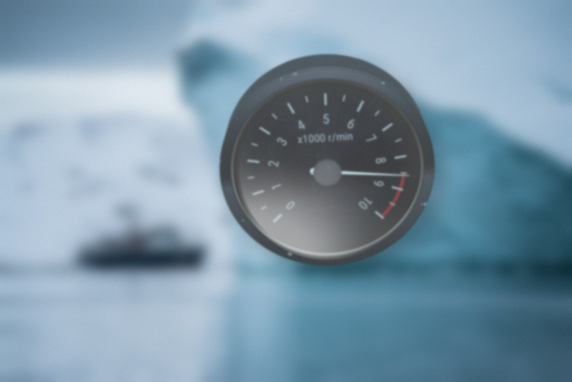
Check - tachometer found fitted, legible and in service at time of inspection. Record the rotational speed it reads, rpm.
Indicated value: 8500 rpm
